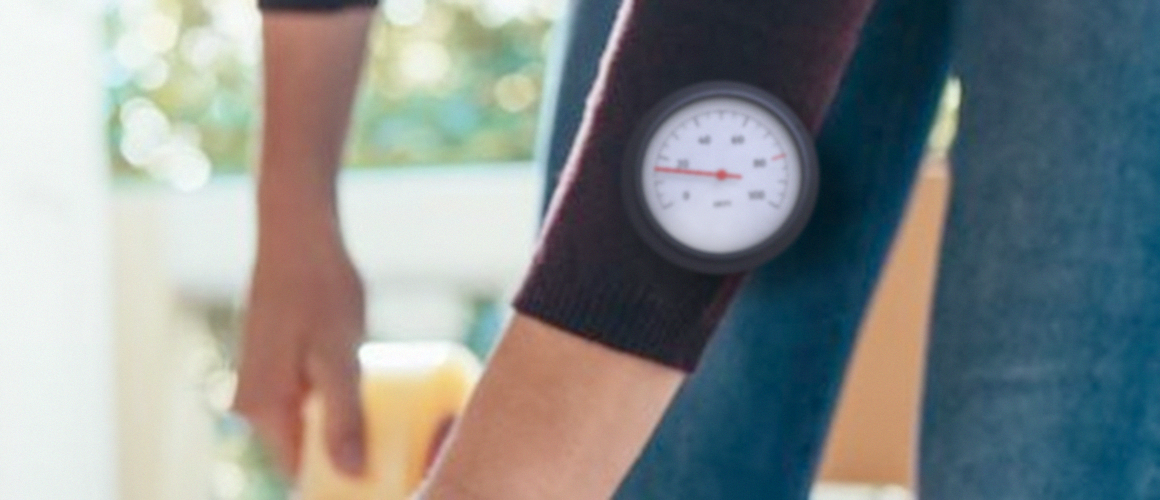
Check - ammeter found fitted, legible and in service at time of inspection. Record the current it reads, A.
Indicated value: 15 A
